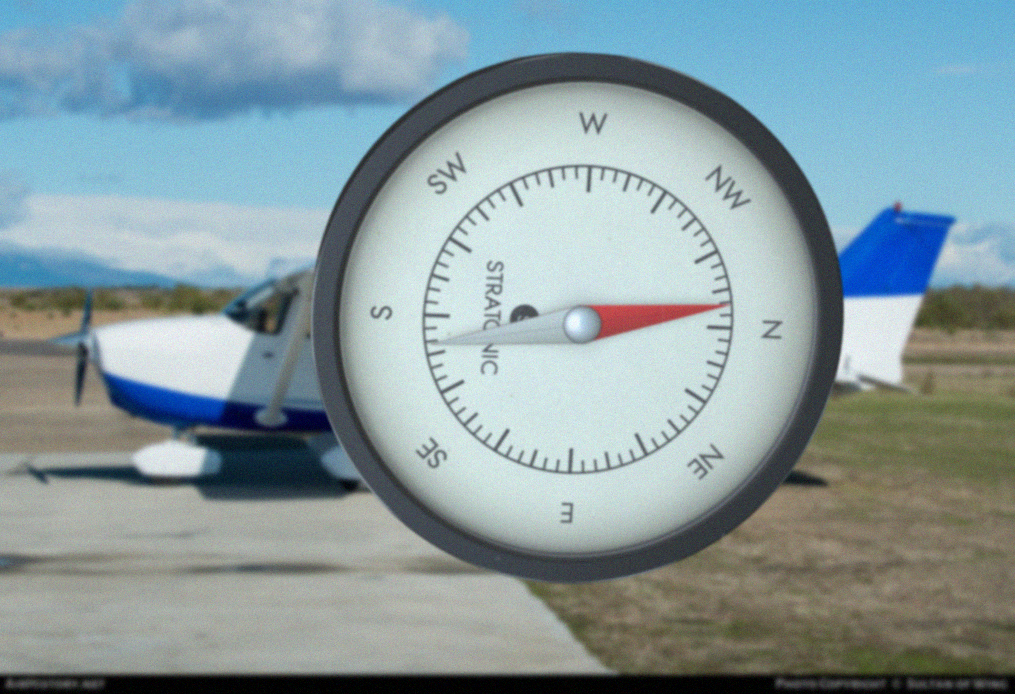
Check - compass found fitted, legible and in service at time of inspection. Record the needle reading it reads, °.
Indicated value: 350 °
